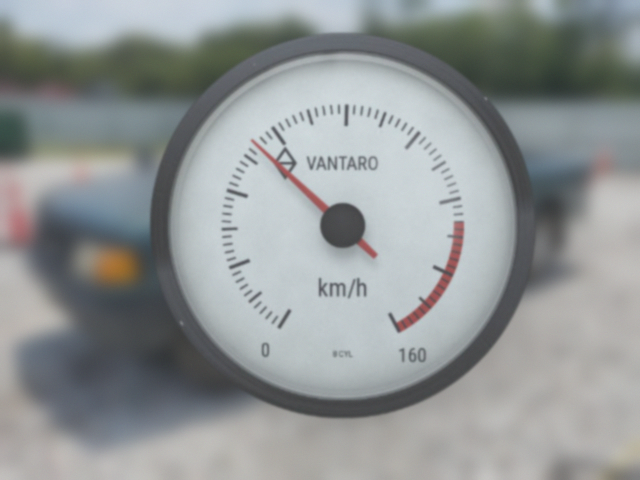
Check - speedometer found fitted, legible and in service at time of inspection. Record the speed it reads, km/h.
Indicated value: 54 km/h
